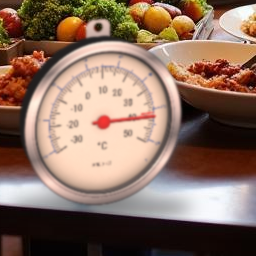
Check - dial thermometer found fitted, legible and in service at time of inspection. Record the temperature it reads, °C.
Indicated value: 40 °C
